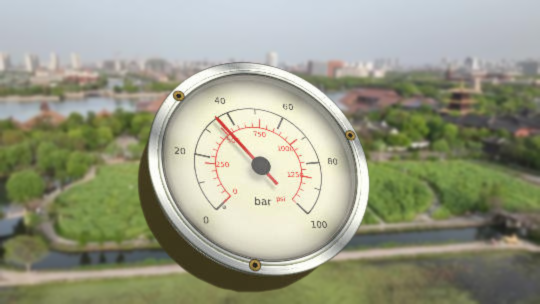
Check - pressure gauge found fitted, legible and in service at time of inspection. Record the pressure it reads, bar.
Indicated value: 35 bar
